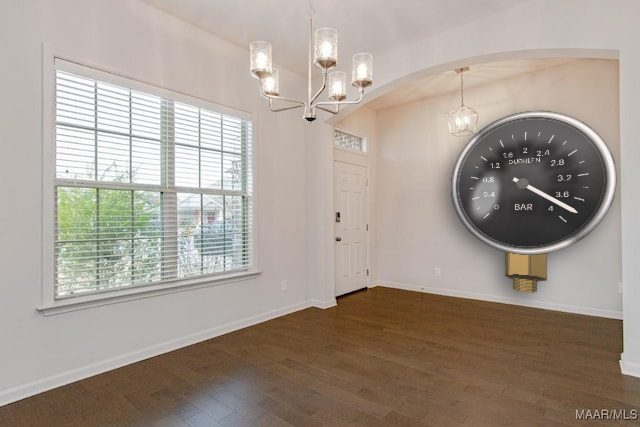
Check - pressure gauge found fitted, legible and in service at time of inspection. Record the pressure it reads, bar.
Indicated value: 3.8 bar
